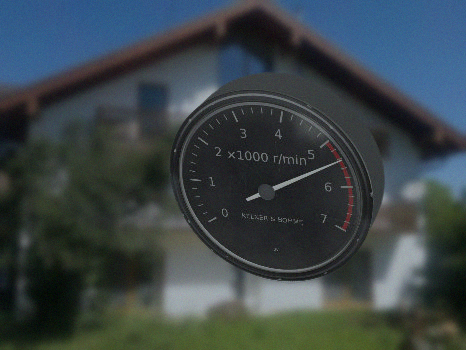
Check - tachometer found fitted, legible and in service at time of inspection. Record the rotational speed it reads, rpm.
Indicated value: 5400 rpm
